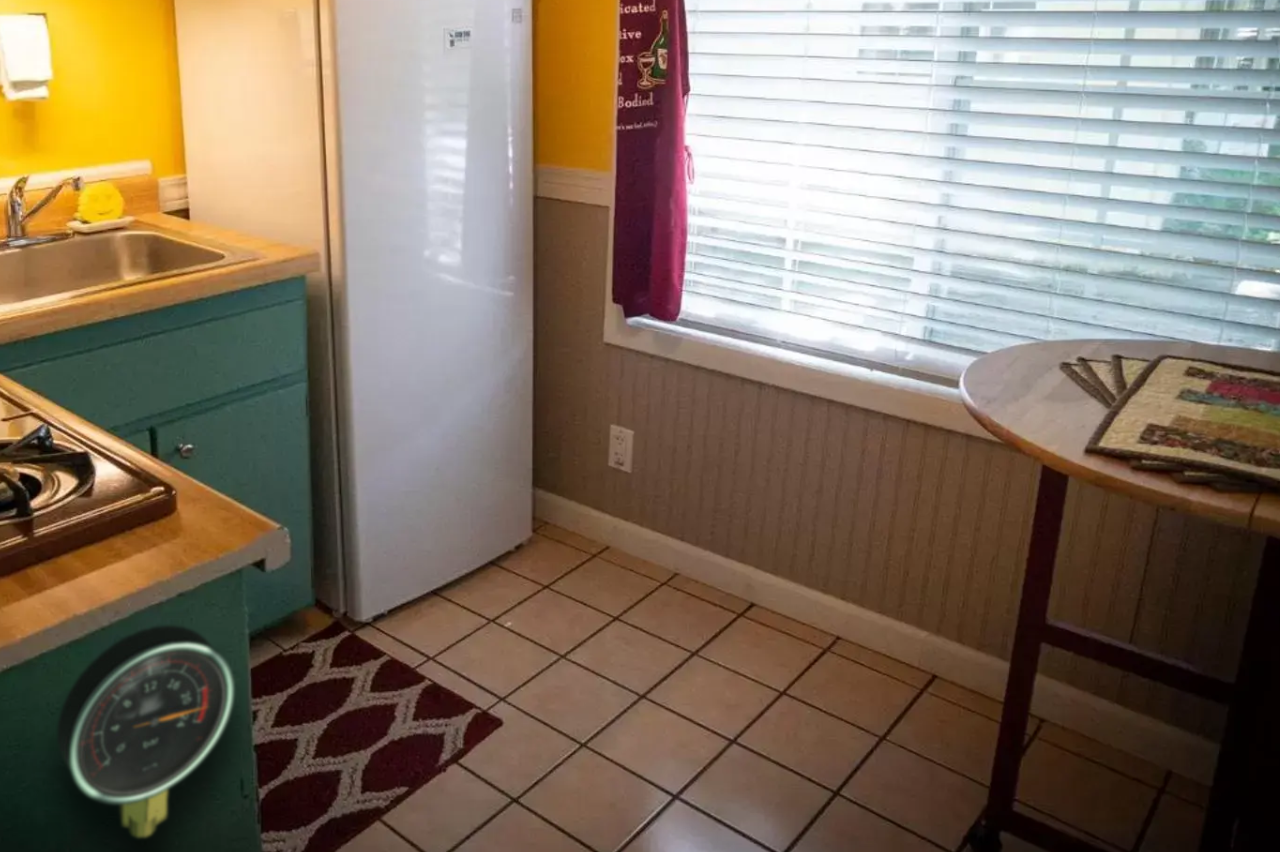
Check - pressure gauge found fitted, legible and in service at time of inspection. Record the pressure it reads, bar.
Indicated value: 22 bar
